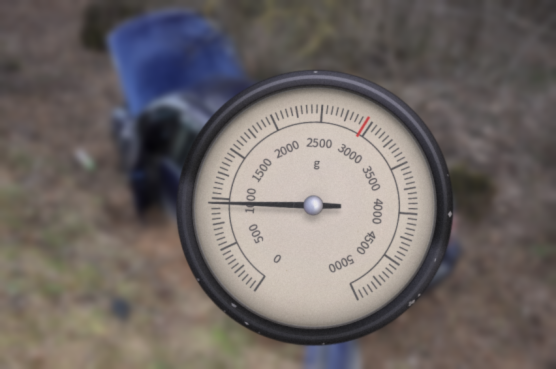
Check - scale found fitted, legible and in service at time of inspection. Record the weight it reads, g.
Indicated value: 950 g
